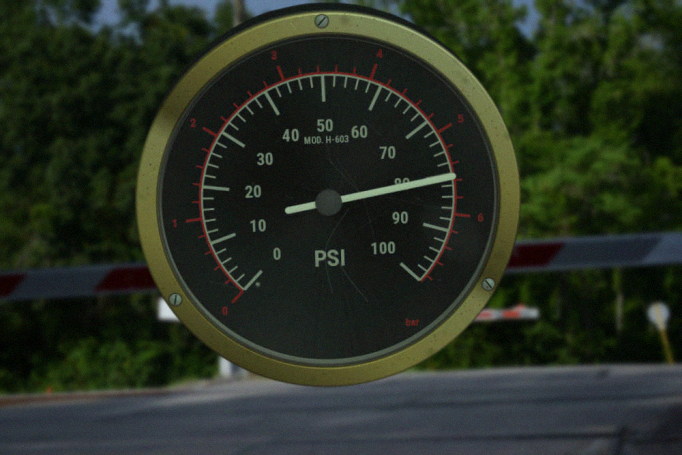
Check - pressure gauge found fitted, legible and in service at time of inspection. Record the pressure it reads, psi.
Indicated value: 80 psi
